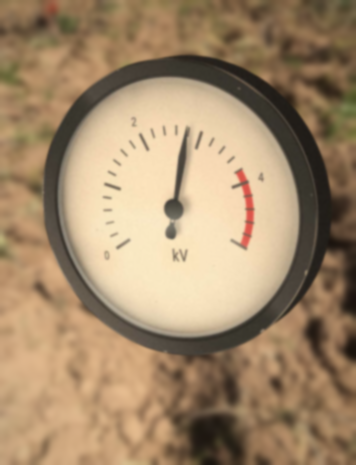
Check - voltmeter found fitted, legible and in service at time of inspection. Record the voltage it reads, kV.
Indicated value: 2.8 kV
